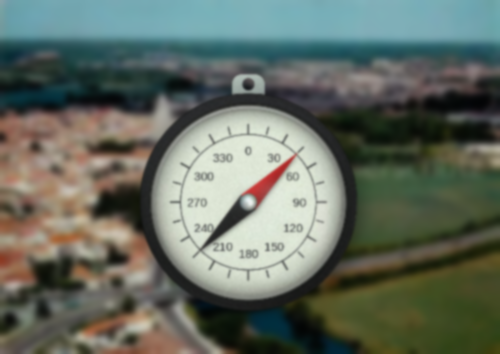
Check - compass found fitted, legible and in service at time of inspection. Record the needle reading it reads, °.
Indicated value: 45 °
